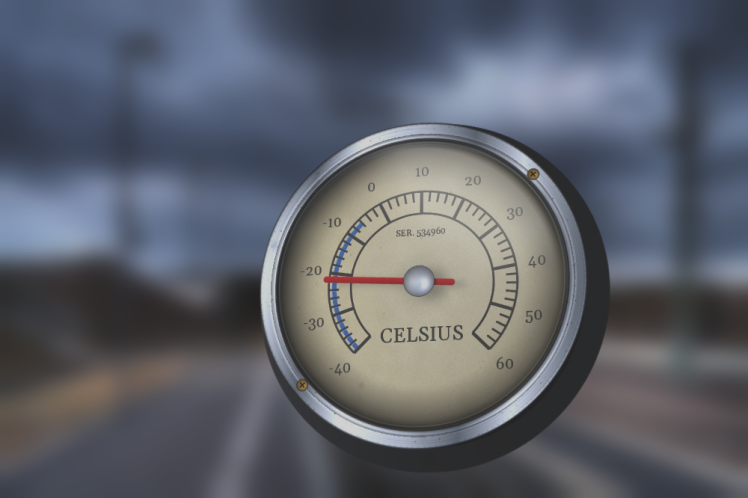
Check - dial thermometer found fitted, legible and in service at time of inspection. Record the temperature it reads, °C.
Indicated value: -22 °C
